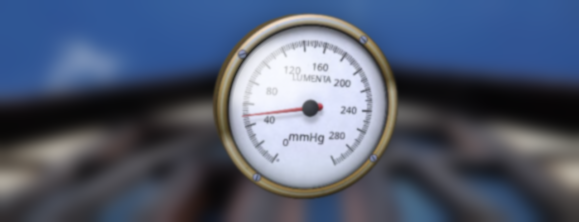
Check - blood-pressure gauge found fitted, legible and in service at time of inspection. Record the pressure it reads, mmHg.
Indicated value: 50 mmHg
